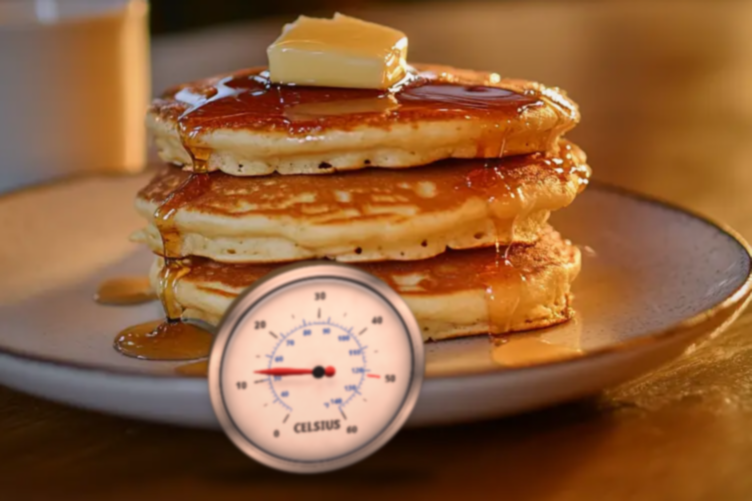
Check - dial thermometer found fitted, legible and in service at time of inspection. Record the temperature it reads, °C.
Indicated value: 12.5 °C
